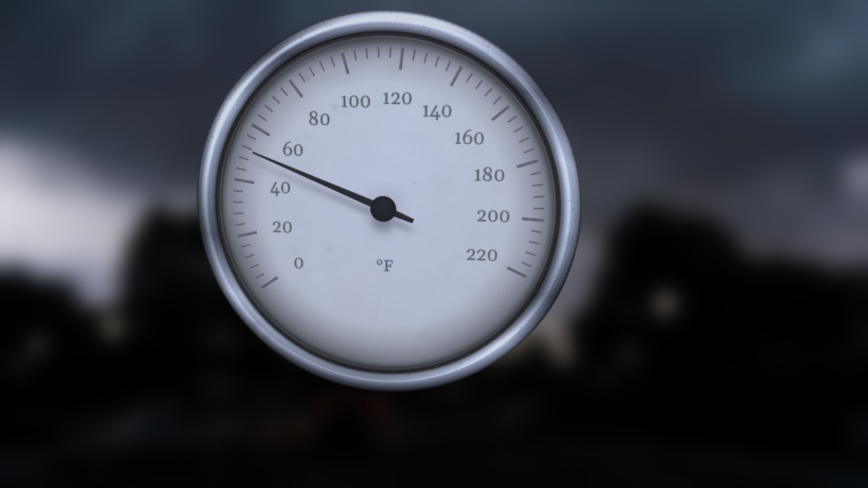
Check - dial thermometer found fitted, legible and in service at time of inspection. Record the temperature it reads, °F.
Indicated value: 52 °F
